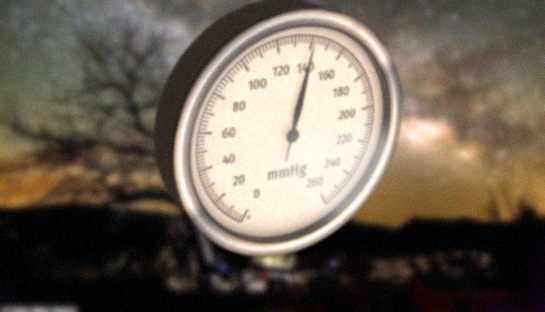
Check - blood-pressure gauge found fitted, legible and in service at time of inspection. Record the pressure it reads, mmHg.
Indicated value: 140 mmHg
